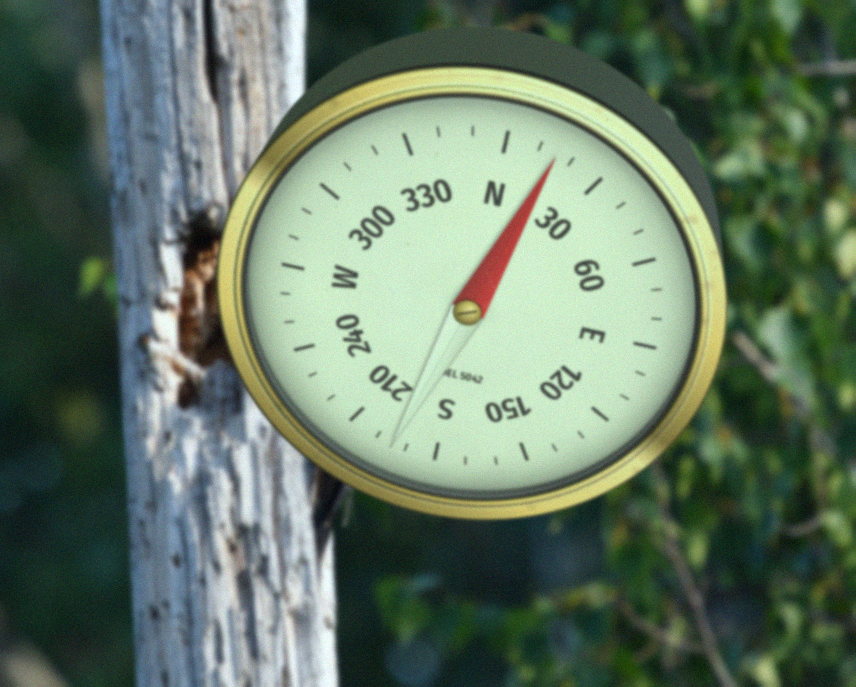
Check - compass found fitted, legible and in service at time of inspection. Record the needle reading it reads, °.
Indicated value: 15 °
